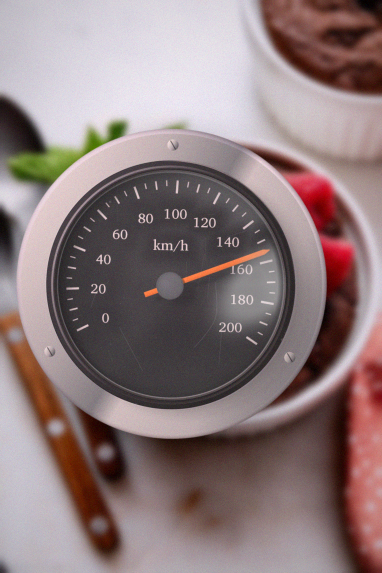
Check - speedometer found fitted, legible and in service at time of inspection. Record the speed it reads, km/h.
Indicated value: 155 km/h
